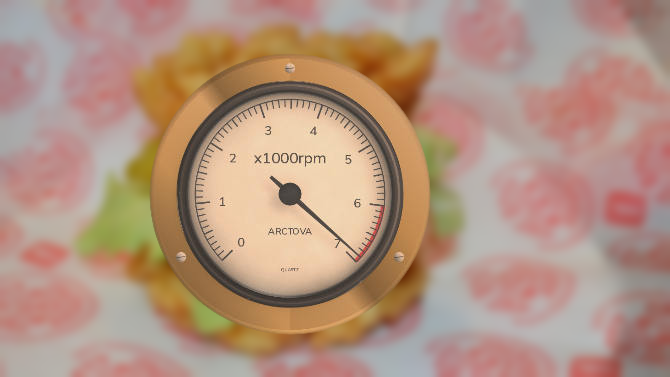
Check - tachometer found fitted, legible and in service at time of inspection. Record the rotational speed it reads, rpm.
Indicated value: 6900 rpm
